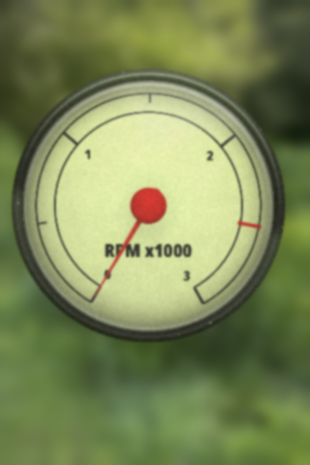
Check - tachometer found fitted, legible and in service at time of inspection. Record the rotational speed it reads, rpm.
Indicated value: 0 rpm
